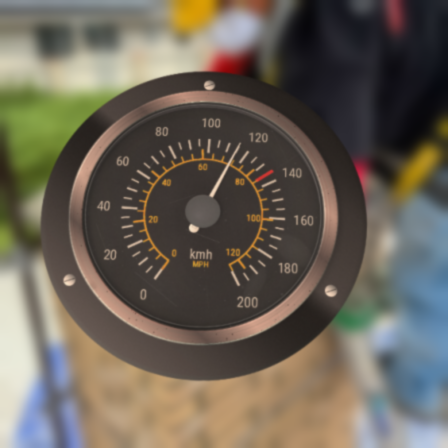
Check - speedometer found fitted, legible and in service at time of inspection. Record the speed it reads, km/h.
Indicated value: 115 km/h
